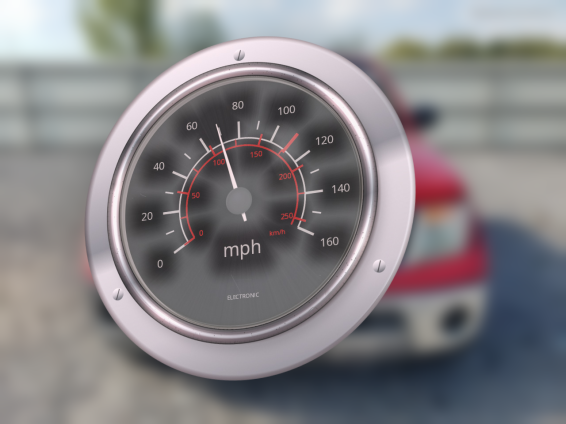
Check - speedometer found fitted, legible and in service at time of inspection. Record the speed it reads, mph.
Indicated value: 70 mph
